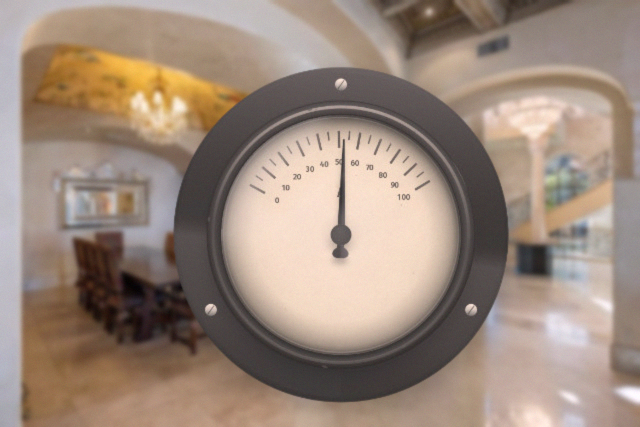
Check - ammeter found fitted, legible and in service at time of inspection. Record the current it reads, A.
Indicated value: 52.5 A
